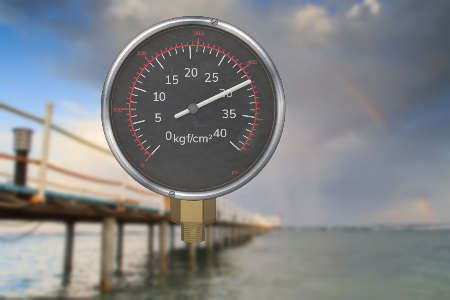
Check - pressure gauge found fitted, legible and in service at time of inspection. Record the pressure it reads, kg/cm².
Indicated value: 30 kg/cm²
